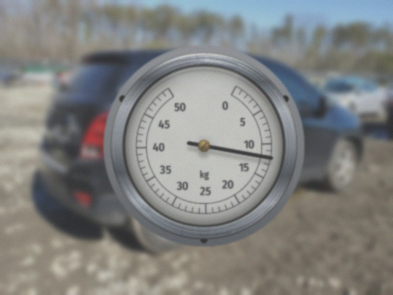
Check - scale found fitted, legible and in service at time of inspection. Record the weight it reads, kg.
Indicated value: 12 kg
